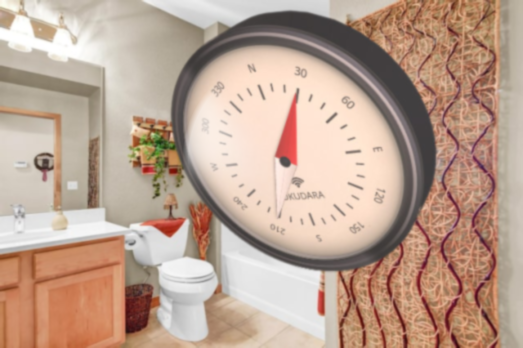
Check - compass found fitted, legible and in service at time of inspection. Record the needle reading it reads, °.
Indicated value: 30 °
